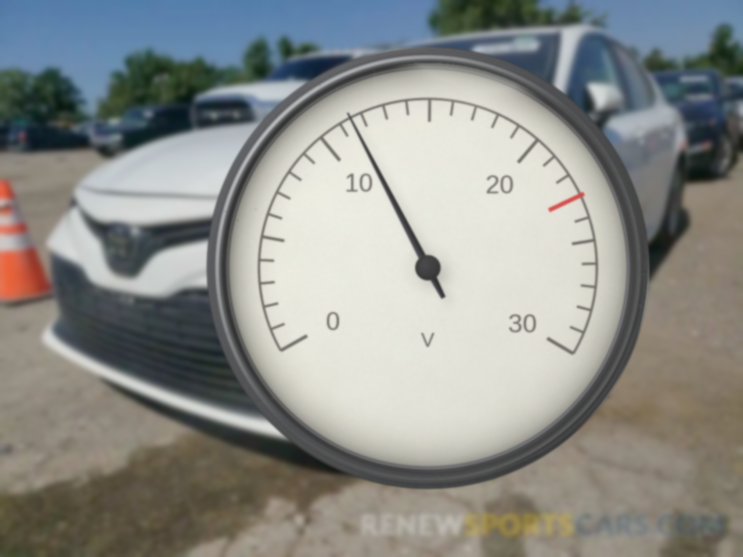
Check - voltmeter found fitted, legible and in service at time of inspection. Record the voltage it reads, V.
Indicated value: 11.5 V
